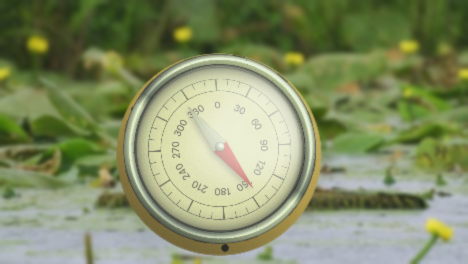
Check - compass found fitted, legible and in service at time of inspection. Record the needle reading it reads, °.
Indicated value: 145 °
